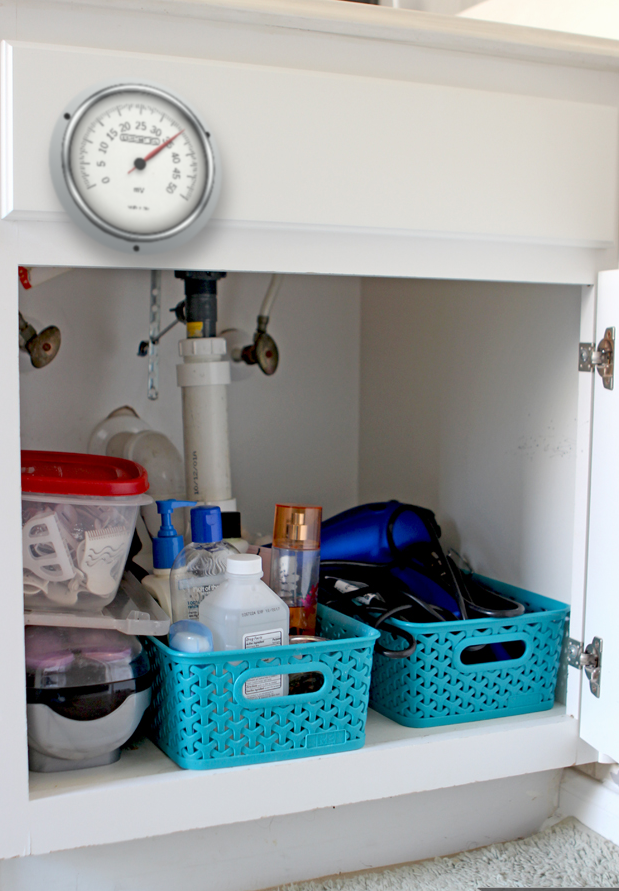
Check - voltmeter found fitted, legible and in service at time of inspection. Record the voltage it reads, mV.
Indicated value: 35 mV
